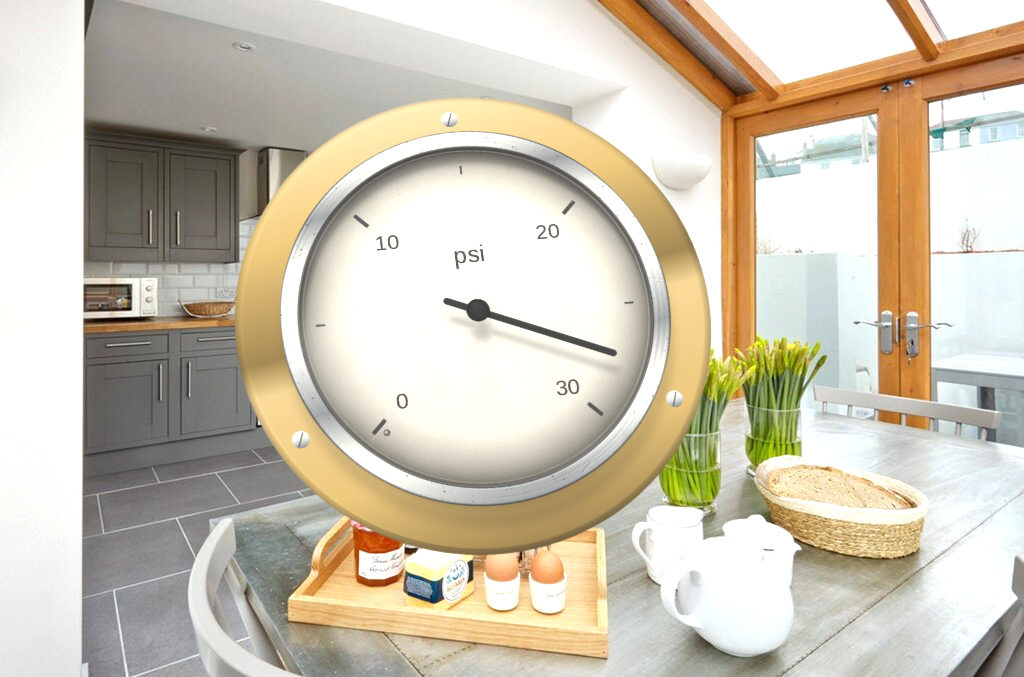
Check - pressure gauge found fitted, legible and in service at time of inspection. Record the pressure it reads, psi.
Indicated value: 27.5 psi
